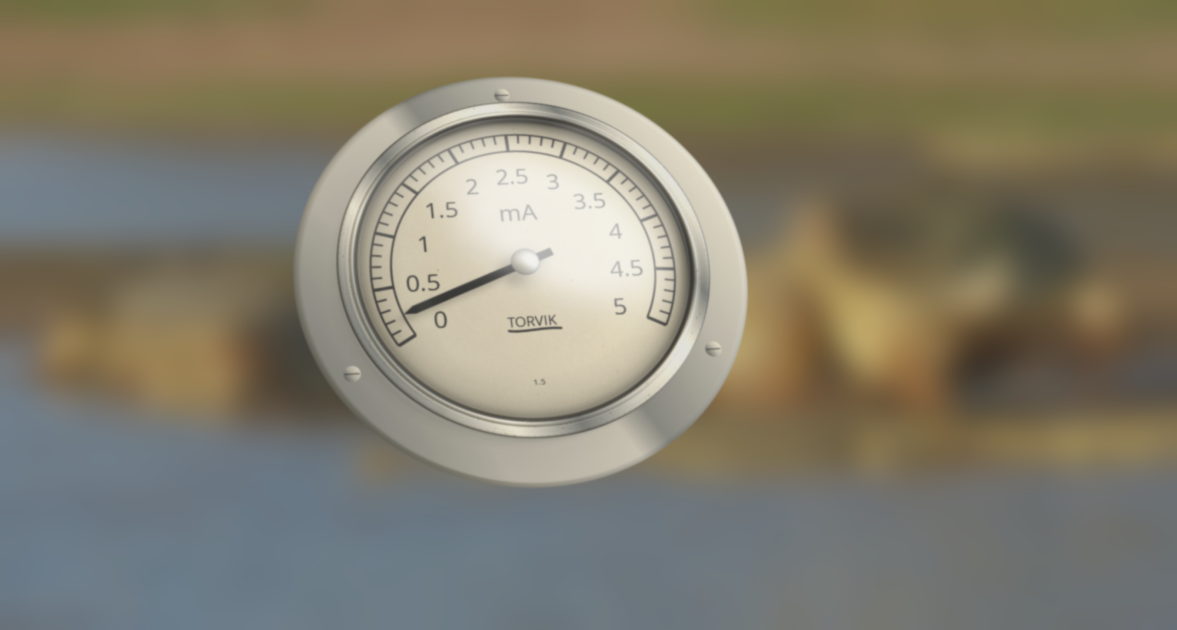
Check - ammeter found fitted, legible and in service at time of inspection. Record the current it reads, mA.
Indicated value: 0.2 mA
